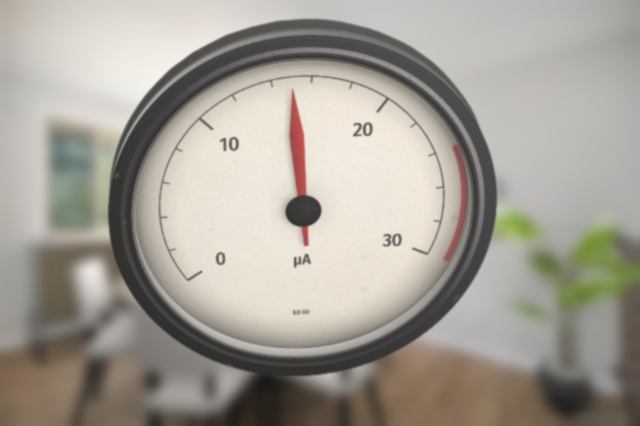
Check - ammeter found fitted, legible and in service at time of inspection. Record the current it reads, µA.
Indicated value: 15 µA
